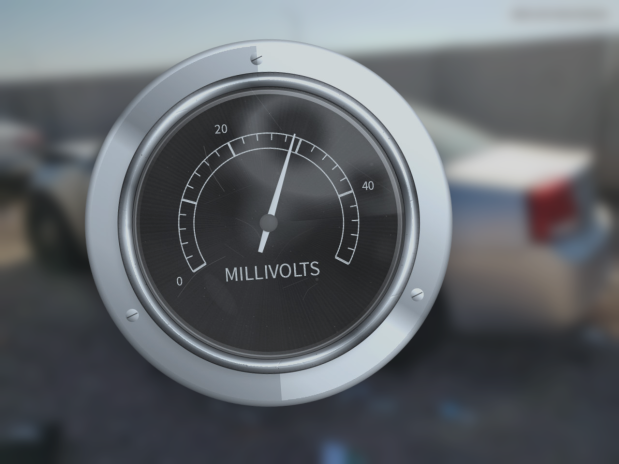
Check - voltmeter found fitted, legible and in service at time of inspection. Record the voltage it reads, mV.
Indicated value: 29 mV
